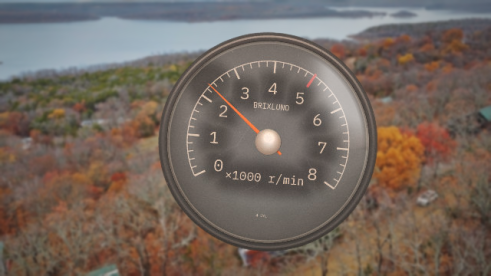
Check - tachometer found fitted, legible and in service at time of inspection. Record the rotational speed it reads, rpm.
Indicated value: 2300 rpm
